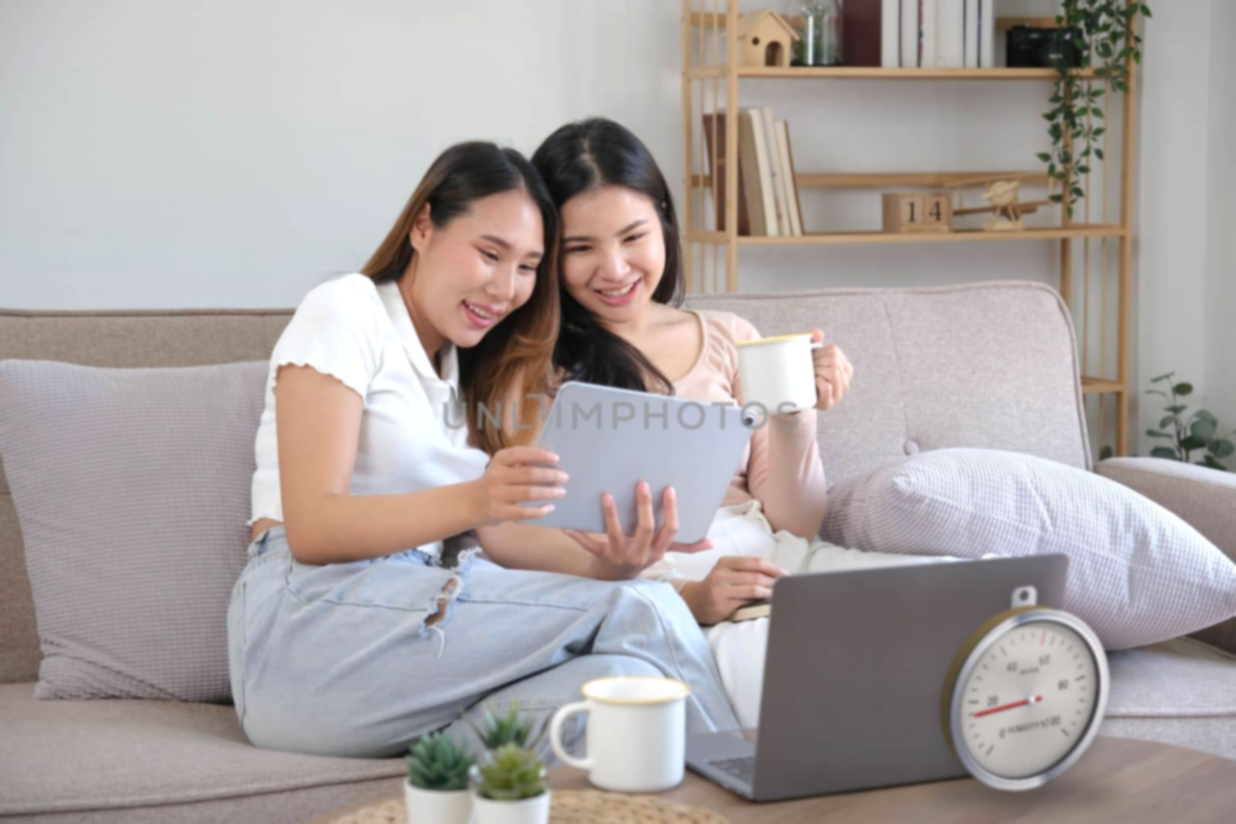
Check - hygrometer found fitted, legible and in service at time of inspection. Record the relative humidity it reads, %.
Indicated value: 16 %
